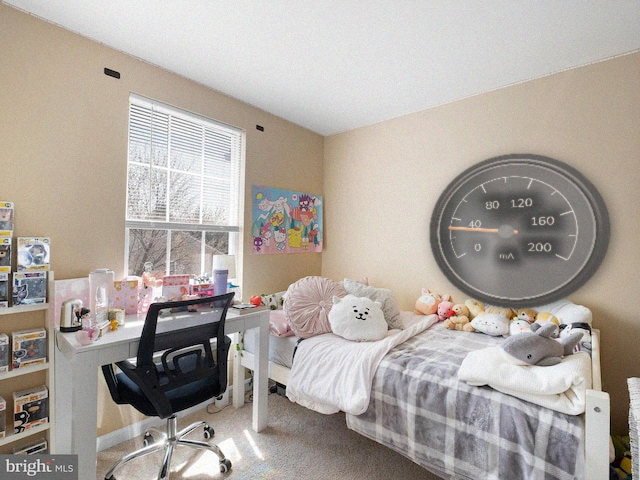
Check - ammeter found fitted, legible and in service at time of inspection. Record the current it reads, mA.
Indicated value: 30 mA
